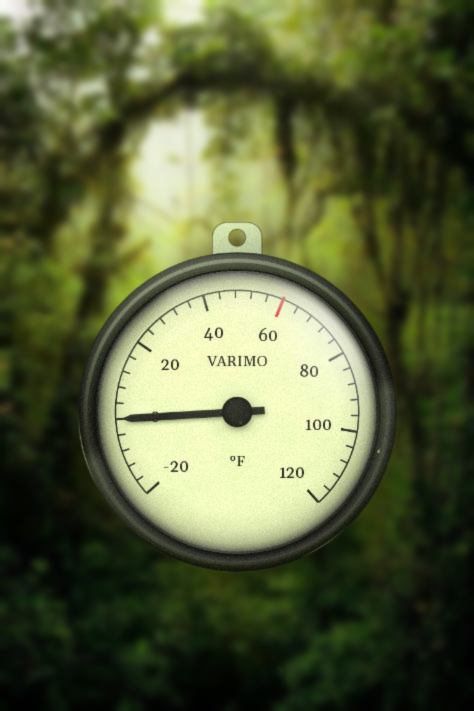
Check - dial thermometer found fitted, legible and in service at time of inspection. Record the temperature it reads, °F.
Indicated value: 0 °F
